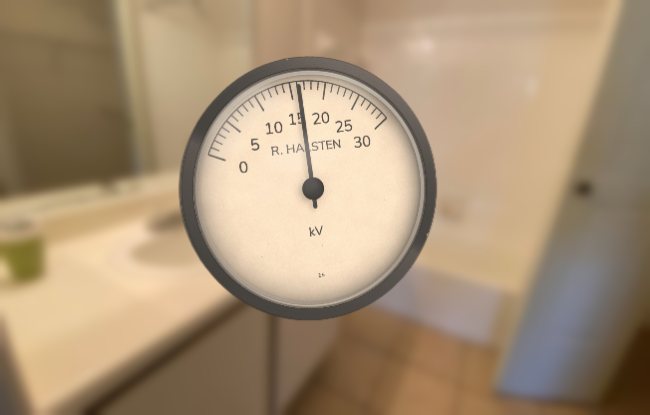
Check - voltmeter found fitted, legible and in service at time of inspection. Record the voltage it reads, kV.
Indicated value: 16 kV
